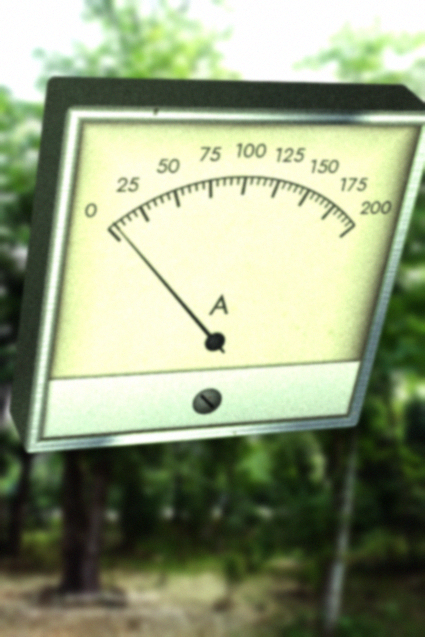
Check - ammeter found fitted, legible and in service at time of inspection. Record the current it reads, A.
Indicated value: 5 A
